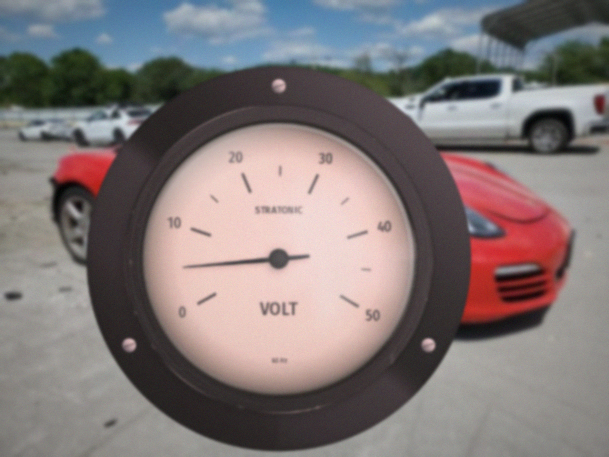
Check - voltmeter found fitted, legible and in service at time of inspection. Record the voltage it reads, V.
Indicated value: 5 V
